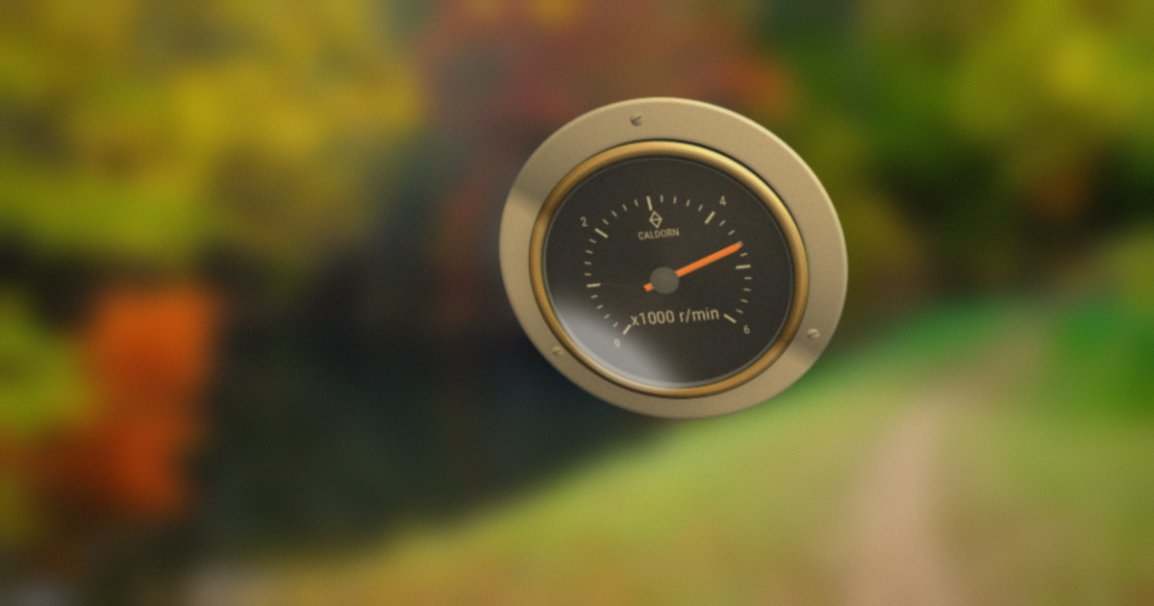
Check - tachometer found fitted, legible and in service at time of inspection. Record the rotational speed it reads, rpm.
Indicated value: 4600 rpm
